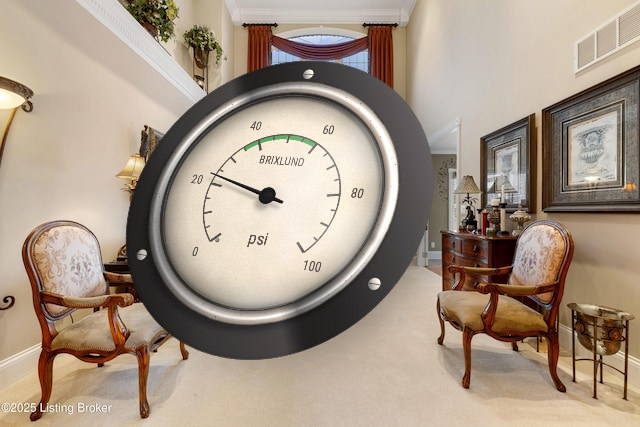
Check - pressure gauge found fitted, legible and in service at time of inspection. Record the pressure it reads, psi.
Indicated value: 22.5 psi
